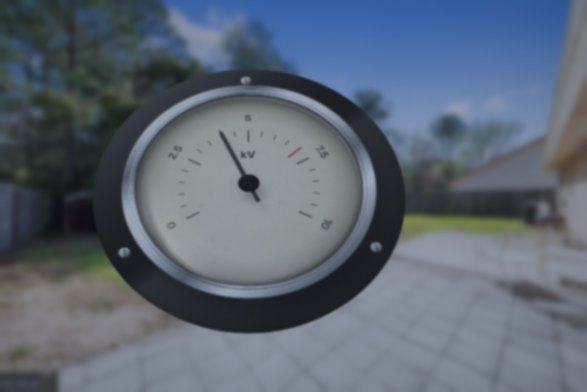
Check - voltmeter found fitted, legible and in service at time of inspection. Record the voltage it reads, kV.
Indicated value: 4 kV
